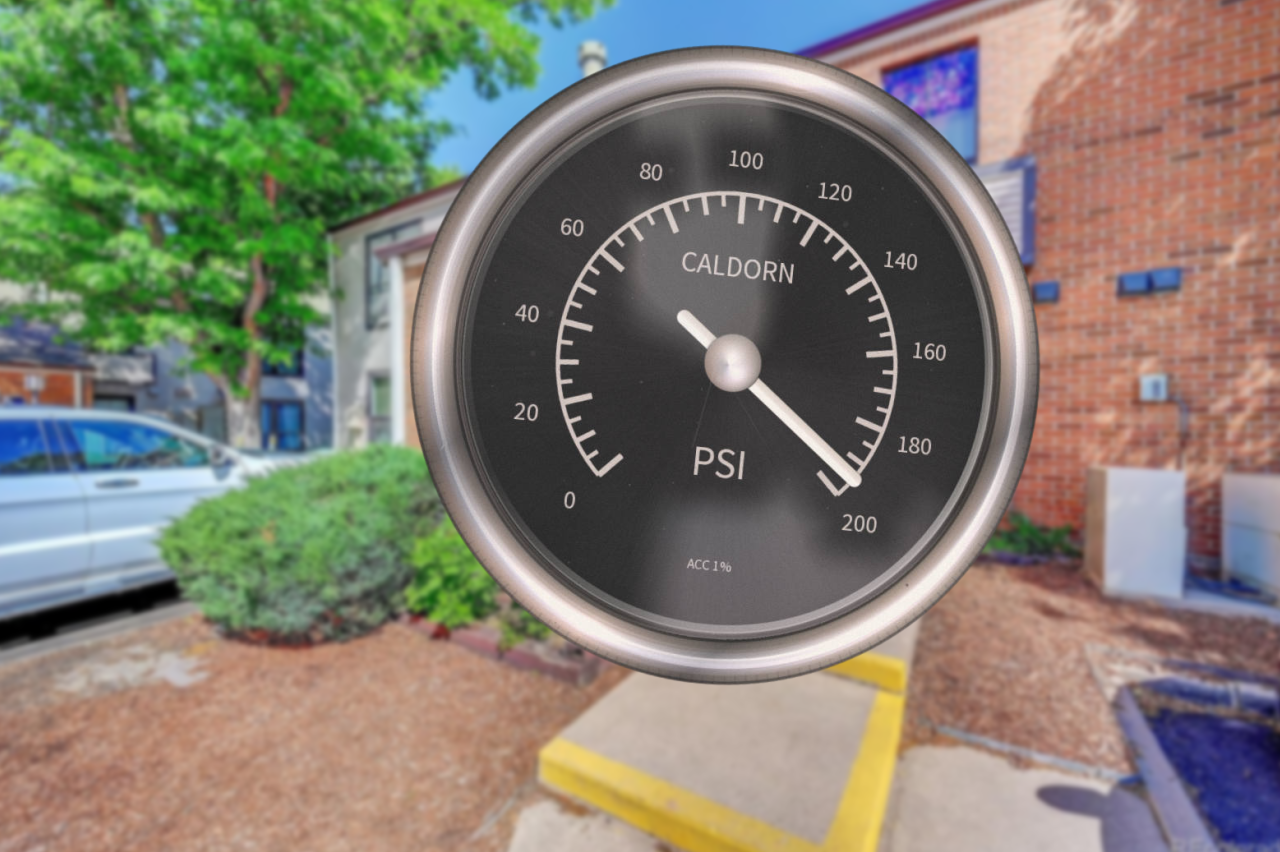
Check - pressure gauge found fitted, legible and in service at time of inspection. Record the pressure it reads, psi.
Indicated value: 195 psi
